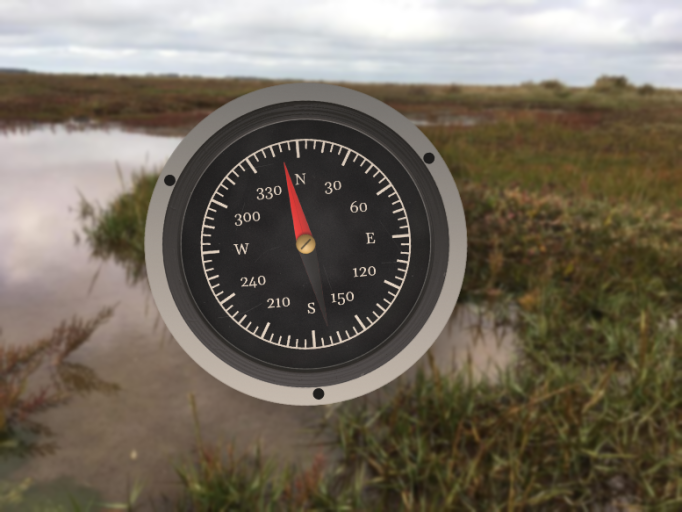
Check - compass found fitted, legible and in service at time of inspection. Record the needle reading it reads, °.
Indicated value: 350 °
